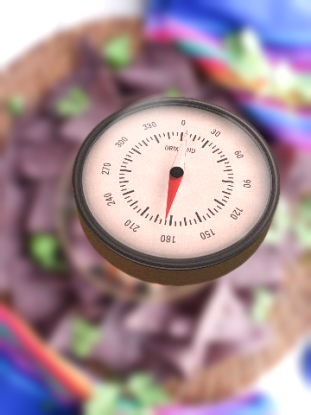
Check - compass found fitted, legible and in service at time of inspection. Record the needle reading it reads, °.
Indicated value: 185 °
